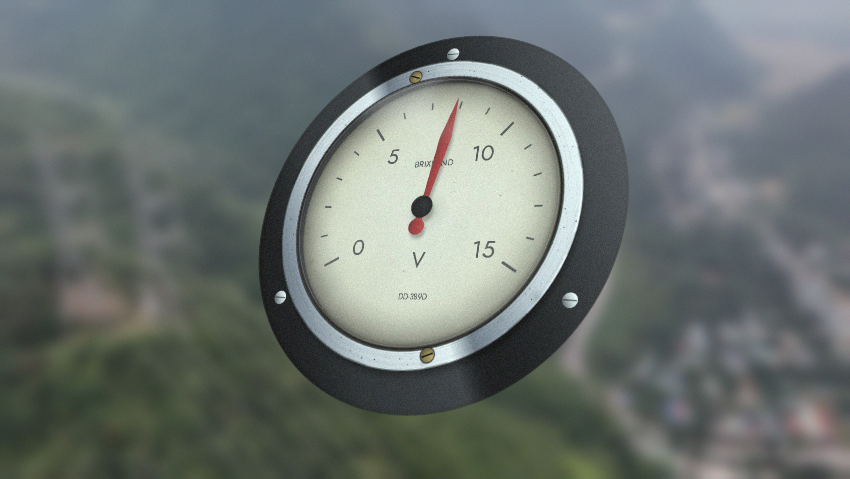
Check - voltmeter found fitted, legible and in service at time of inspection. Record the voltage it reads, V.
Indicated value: 8 V
